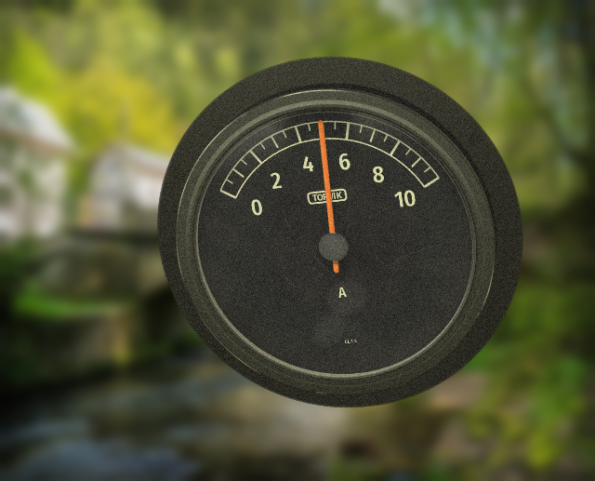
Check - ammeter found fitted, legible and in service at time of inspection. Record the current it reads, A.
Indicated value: 5 A
